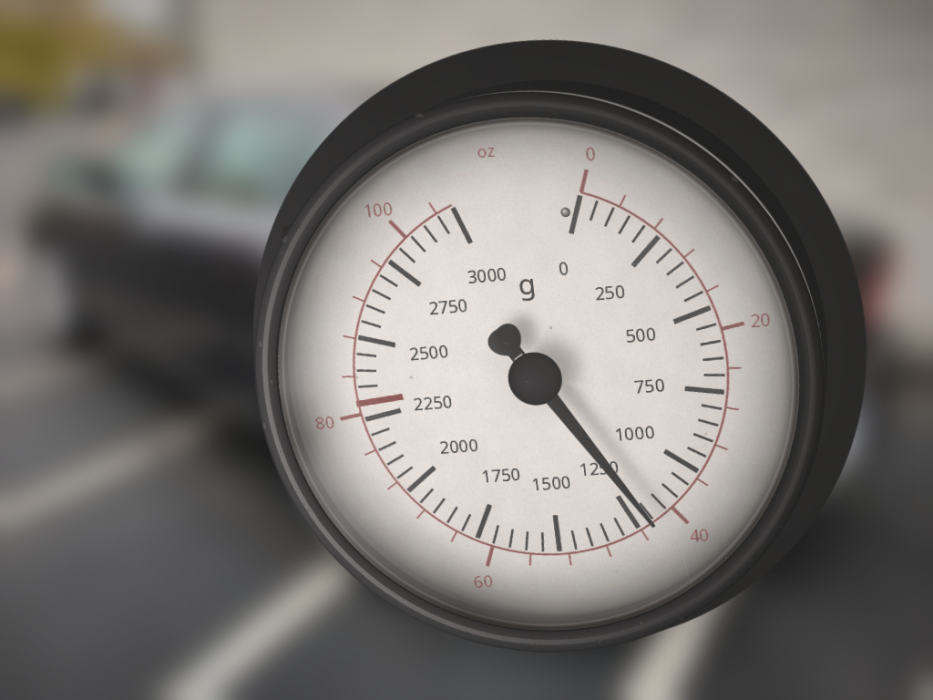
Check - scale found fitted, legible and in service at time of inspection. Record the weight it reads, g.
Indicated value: 1200 g
